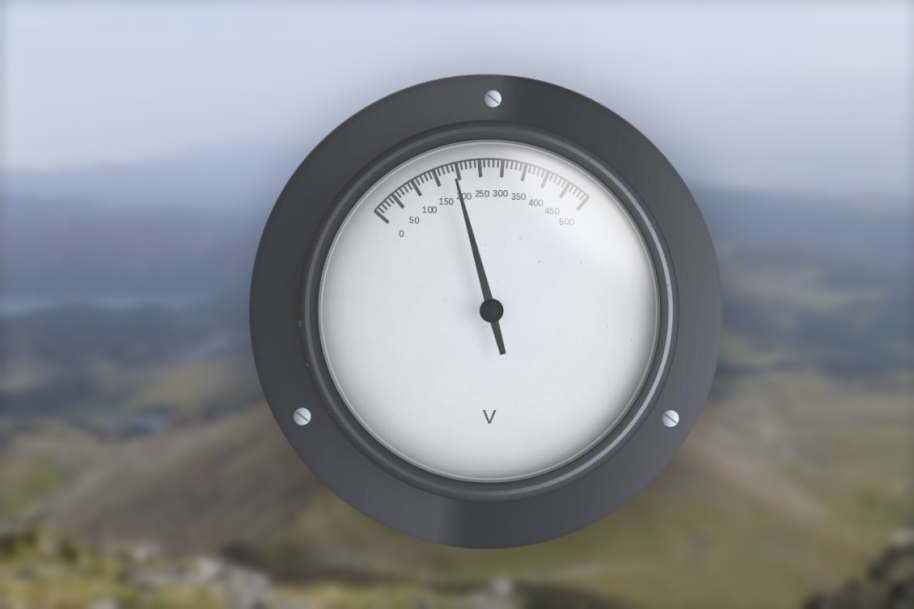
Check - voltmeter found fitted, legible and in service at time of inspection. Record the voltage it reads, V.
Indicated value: 190 V
